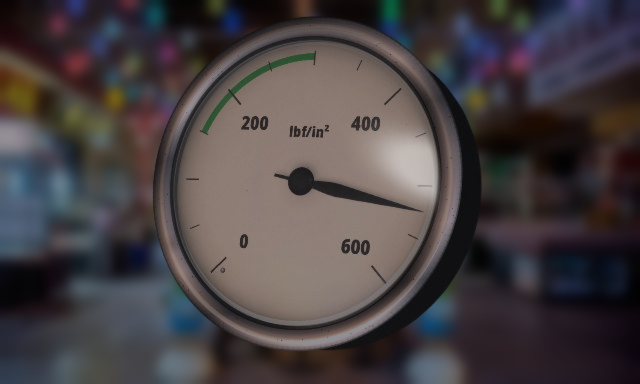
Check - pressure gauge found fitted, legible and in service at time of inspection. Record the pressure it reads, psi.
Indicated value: 525 psi
